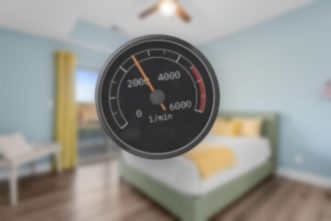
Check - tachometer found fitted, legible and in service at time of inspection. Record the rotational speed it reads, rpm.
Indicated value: 2500 rpm
